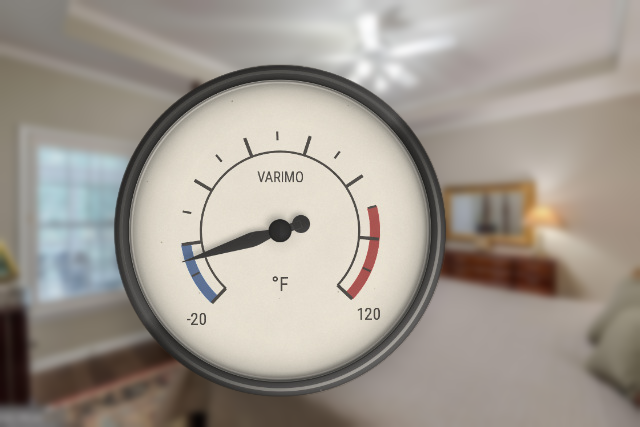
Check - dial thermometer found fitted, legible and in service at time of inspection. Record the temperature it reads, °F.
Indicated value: -5 °F
